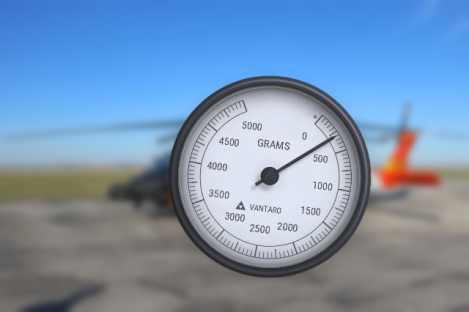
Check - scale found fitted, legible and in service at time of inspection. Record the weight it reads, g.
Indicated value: 300 g
